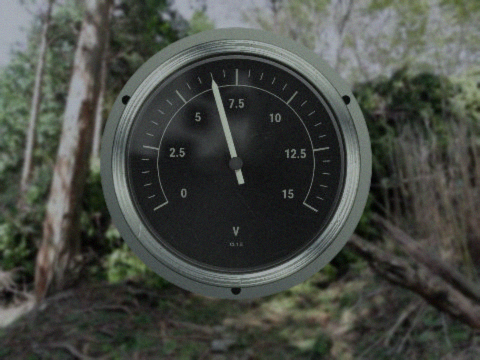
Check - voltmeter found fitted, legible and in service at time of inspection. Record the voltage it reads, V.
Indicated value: 6.5 V
